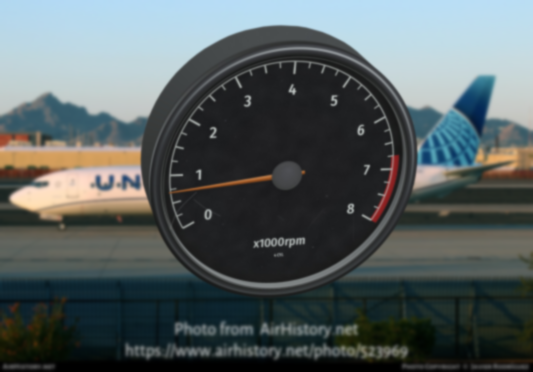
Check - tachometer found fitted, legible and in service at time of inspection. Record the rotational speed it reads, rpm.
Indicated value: 750 rpm
